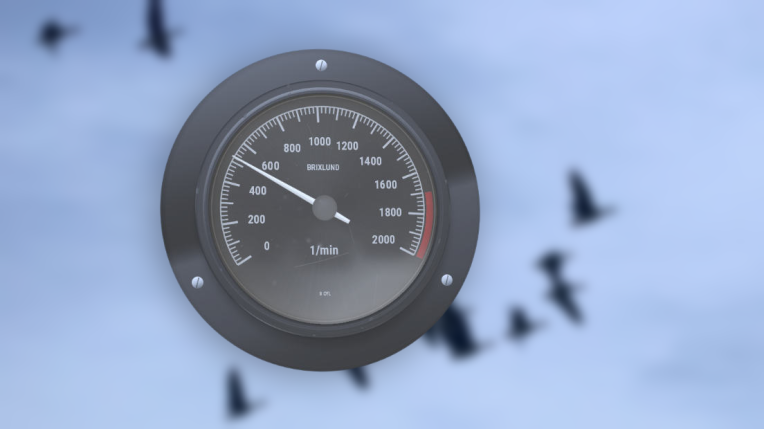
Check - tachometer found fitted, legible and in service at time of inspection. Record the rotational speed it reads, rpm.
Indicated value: 520 rpm
